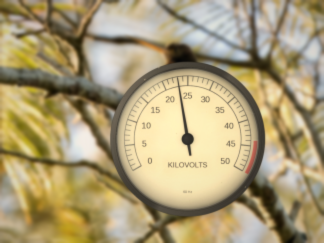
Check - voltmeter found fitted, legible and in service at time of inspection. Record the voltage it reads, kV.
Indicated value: 23 kV
